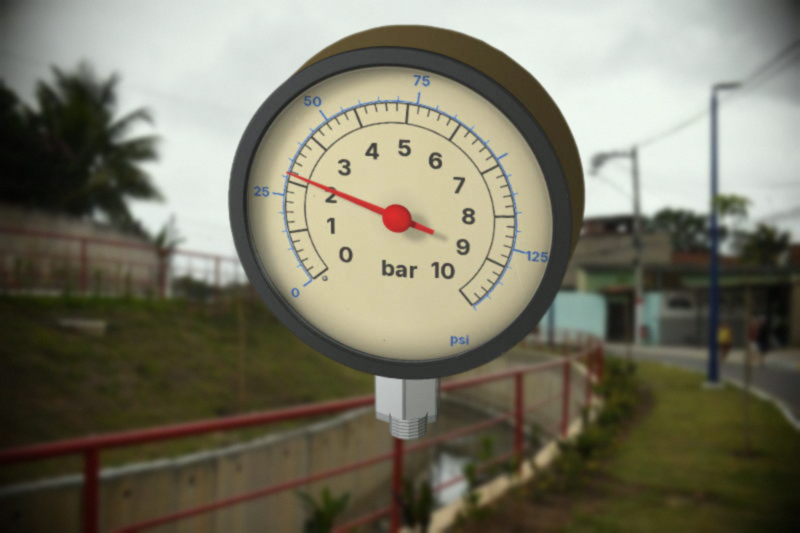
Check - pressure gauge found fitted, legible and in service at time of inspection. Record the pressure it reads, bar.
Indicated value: 2.2 bar
